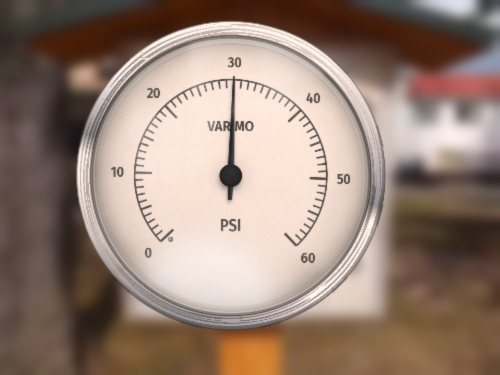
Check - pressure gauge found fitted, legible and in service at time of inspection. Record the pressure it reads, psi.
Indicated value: 30 psi
